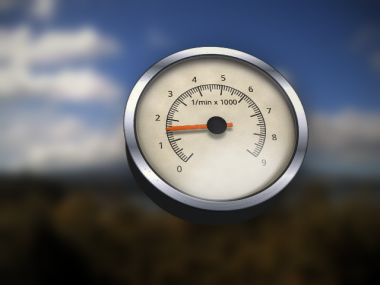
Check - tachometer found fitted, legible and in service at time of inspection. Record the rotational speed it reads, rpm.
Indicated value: 1500 rpm
